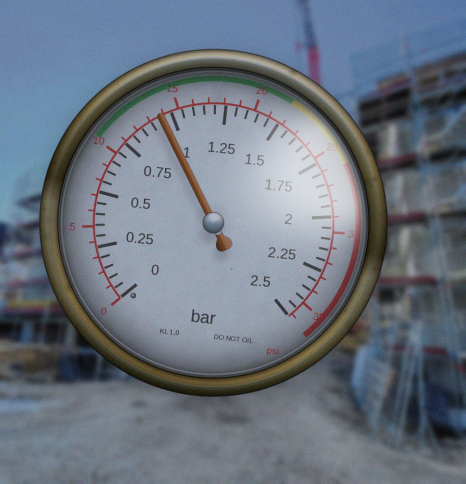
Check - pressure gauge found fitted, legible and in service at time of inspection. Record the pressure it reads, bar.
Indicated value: 0.95 bar
